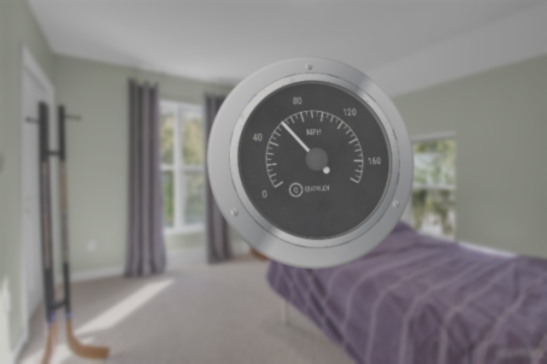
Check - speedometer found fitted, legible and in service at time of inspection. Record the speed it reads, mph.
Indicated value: 60 mph
